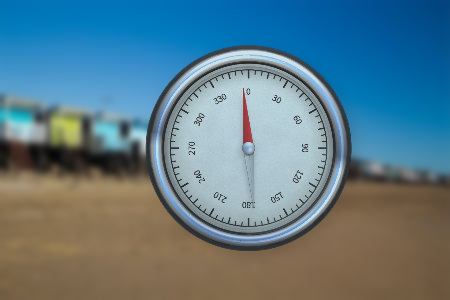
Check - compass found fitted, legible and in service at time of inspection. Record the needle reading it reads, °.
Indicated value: 355 °
